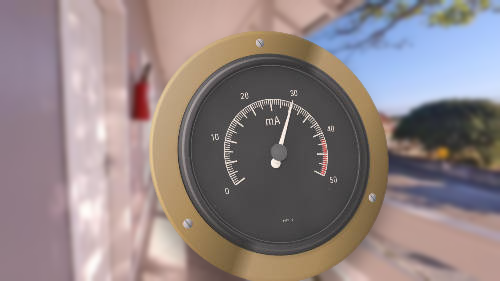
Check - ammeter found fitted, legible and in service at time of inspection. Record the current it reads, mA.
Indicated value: 30 mA
